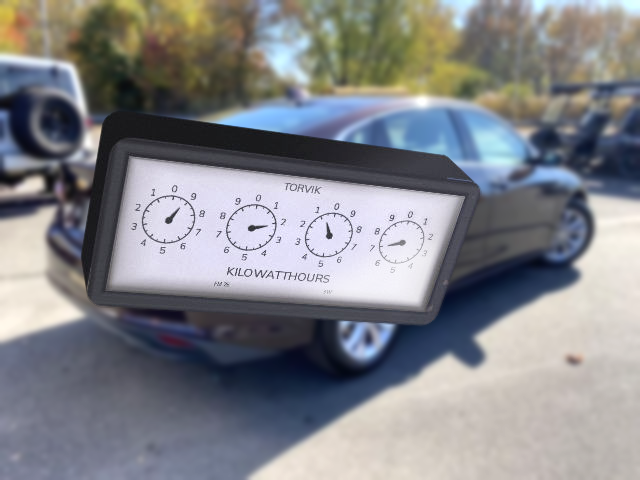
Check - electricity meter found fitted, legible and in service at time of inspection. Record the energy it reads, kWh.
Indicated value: 9207 kWh
